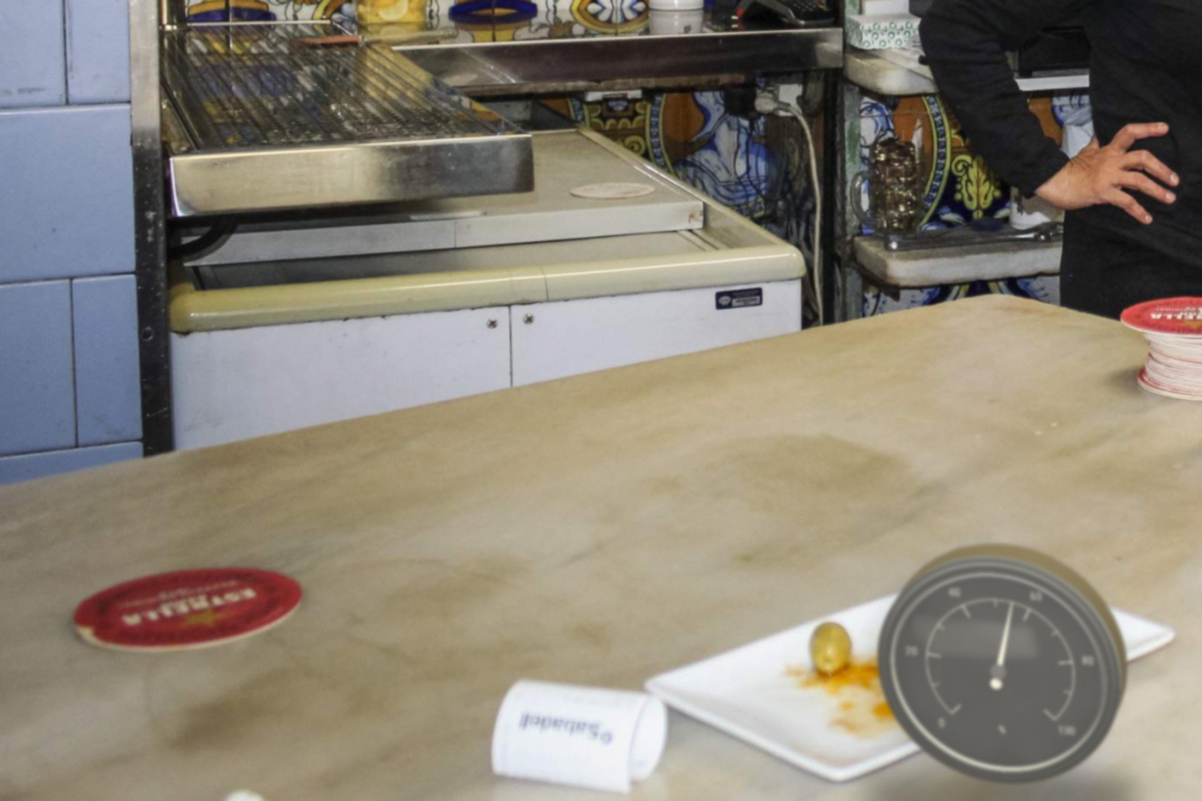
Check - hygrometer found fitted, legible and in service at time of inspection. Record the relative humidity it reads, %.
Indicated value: 55 %
